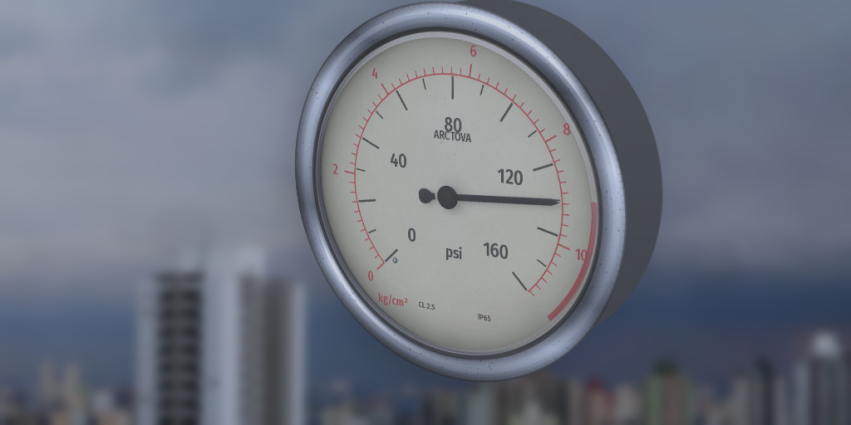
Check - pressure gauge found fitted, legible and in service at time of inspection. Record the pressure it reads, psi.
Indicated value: 130 psi
